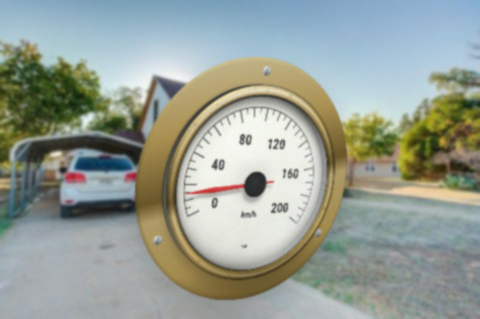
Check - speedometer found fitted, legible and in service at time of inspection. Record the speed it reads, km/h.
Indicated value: 15 km/h
